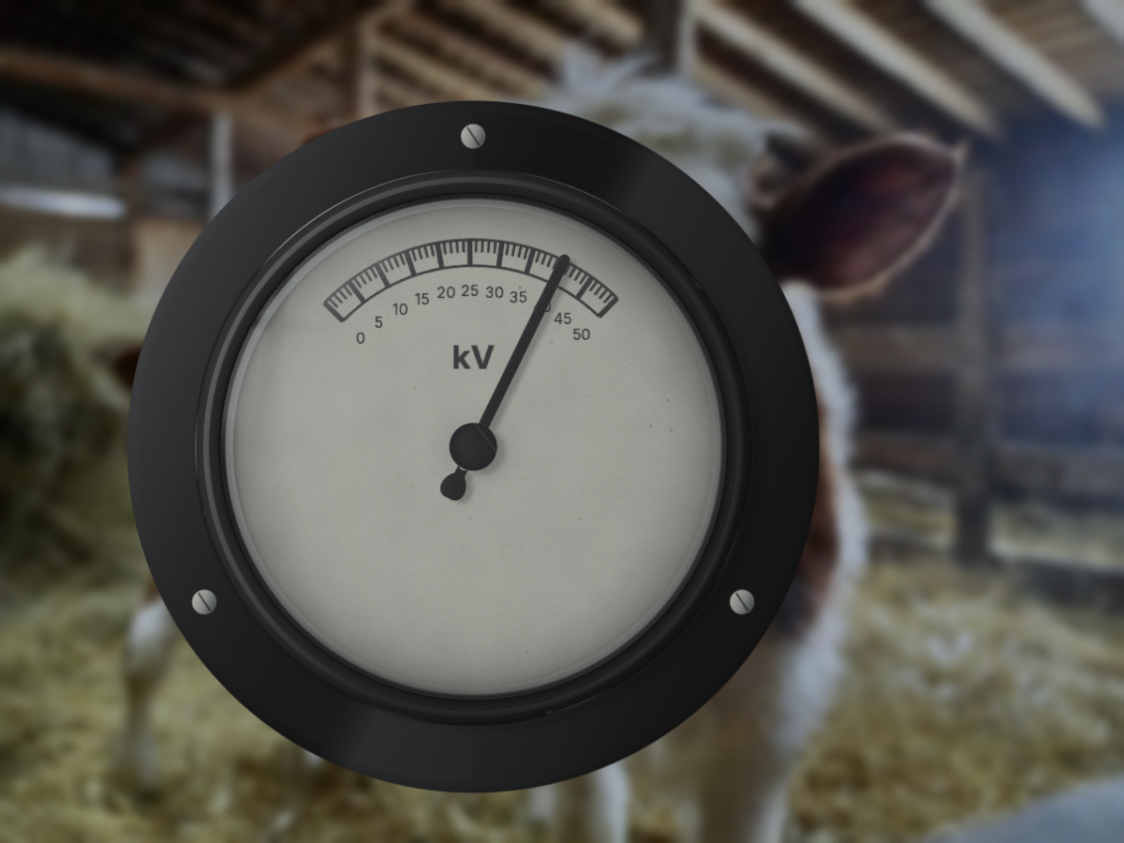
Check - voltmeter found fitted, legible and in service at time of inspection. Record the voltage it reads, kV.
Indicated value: 40 kV
